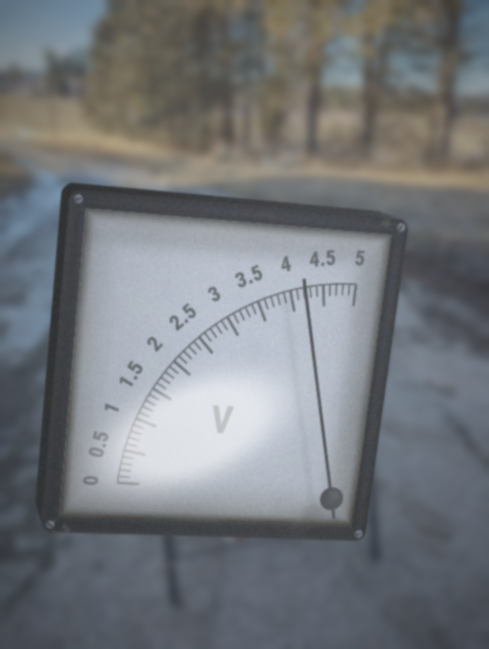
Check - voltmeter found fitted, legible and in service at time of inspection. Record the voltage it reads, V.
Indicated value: 4.2 V
